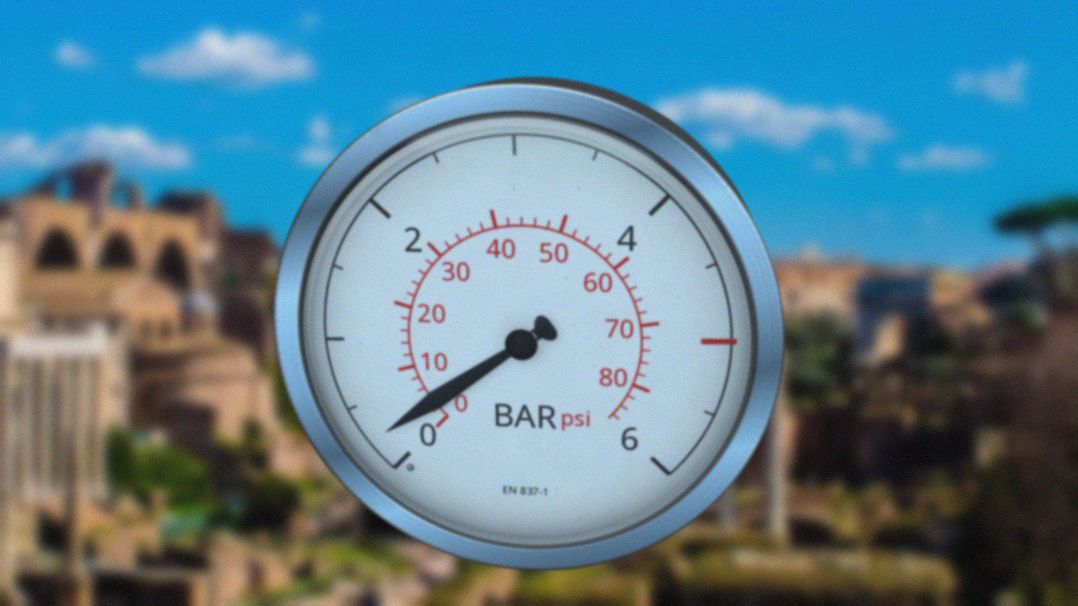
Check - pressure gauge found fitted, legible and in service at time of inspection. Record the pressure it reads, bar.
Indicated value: 0.25 bar
